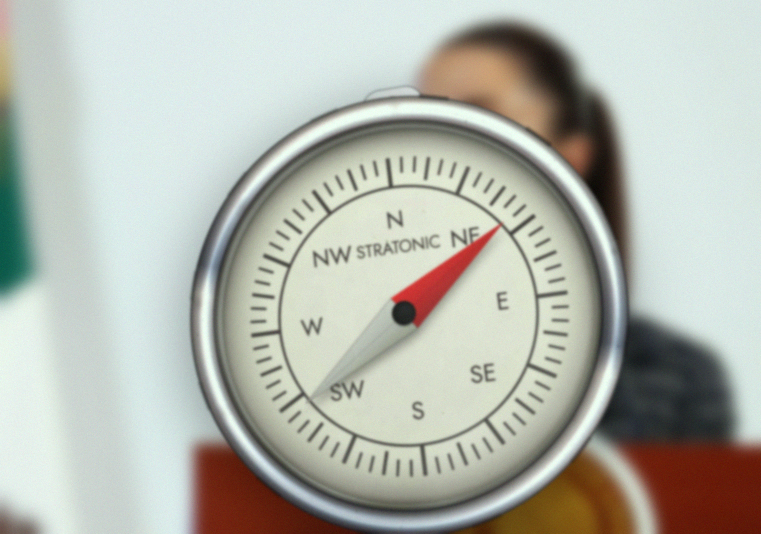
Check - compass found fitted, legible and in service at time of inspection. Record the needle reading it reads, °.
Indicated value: 55 °
